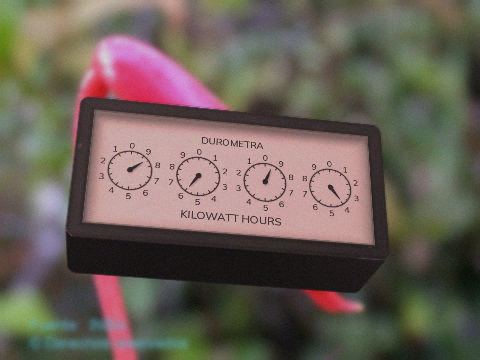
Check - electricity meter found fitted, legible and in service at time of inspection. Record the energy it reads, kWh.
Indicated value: 8594 kWh
